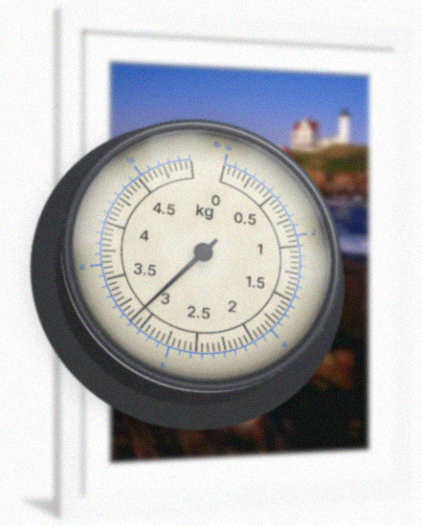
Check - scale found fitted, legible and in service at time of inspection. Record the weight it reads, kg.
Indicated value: 3.1 kg
